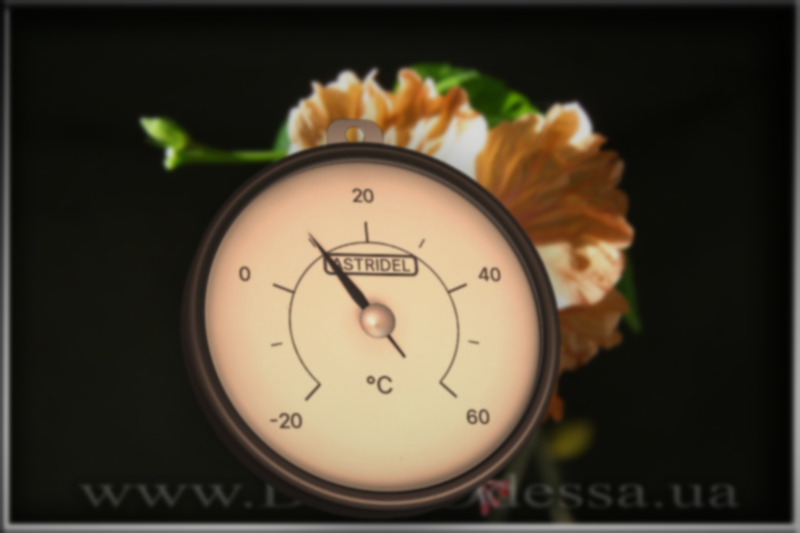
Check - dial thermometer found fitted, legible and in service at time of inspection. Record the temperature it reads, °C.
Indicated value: 10 °C
